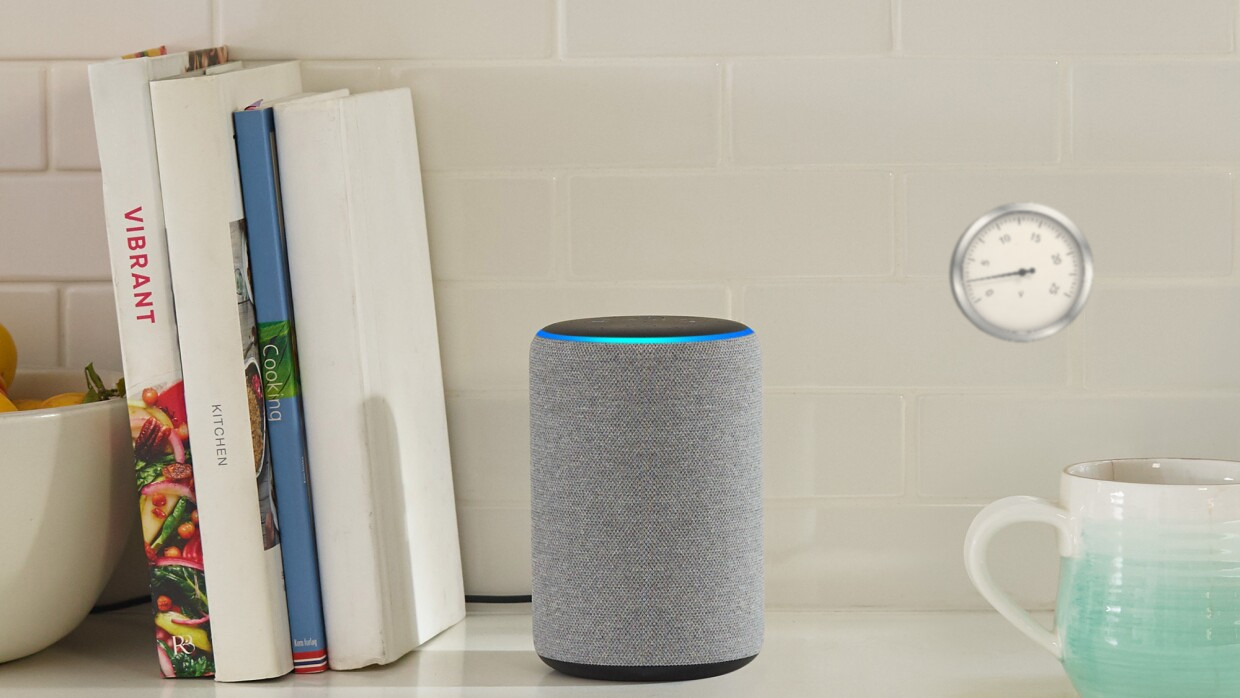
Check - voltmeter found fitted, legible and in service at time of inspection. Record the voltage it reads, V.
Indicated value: 2.5 V
